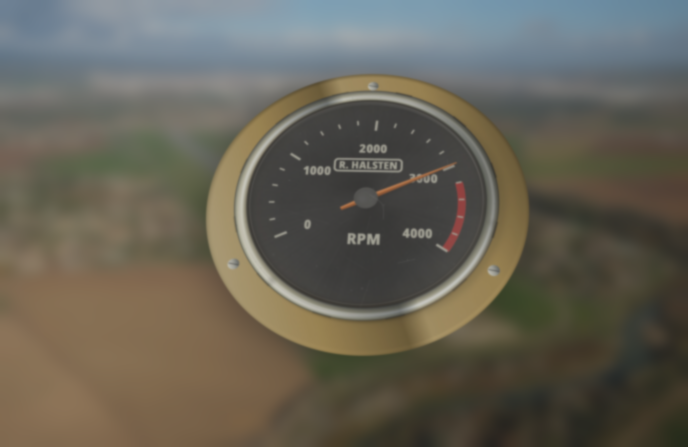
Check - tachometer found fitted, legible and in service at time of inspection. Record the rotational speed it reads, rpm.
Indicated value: 3000 rpm
